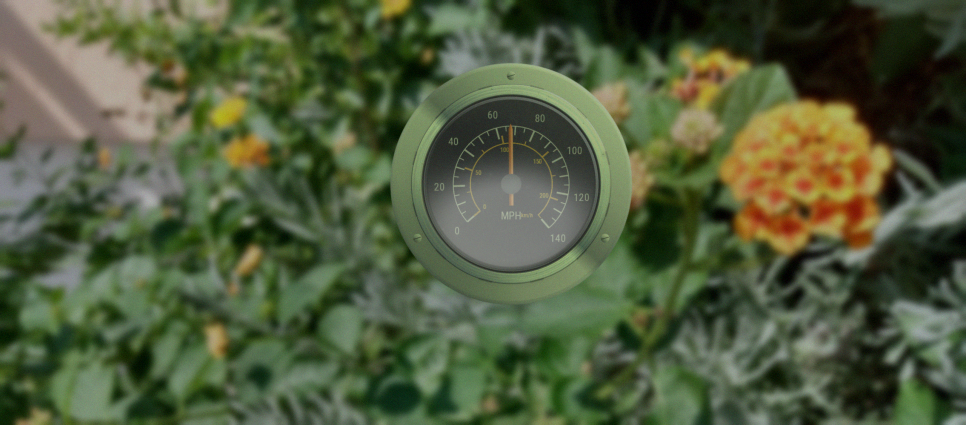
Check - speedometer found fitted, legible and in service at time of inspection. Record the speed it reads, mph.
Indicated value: 67.5 mph
